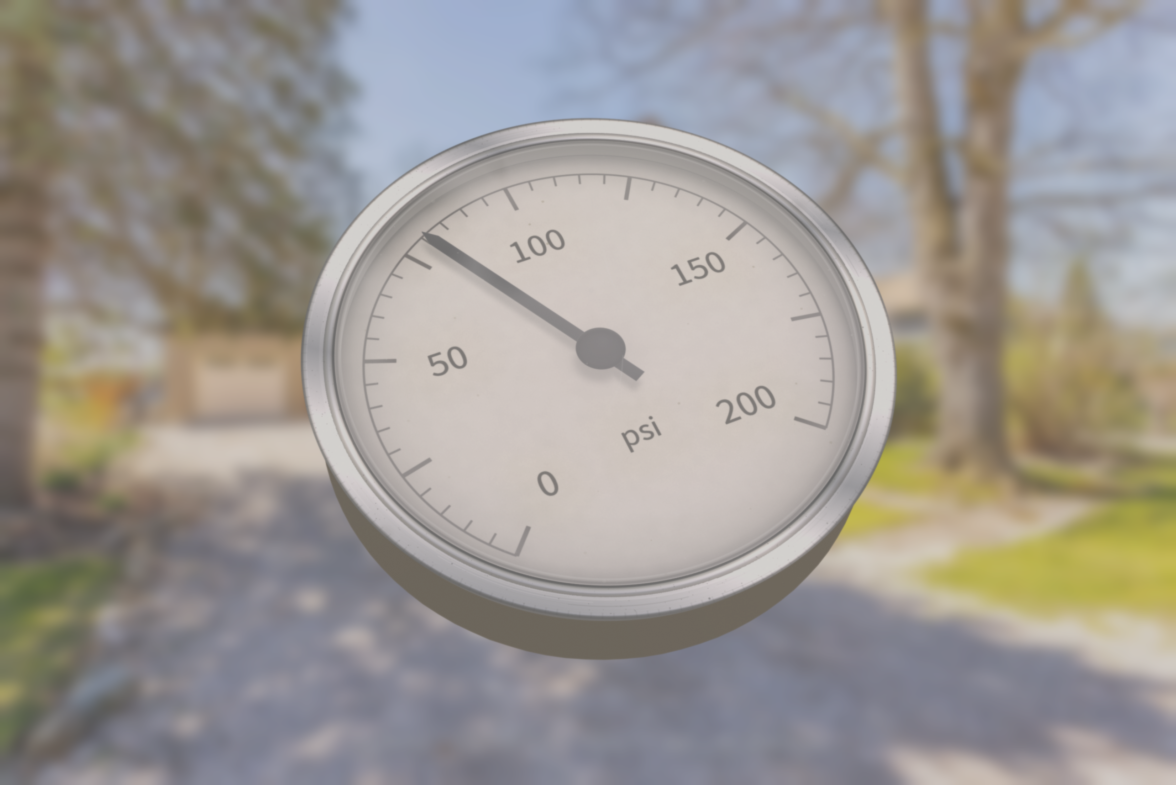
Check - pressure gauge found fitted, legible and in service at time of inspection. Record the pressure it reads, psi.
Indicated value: 80 psi
